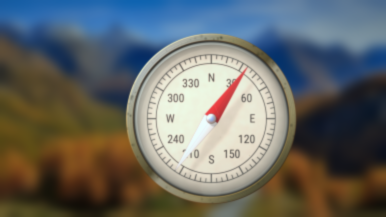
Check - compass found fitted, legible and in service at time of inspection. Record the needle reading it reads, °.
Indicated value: 35 °
